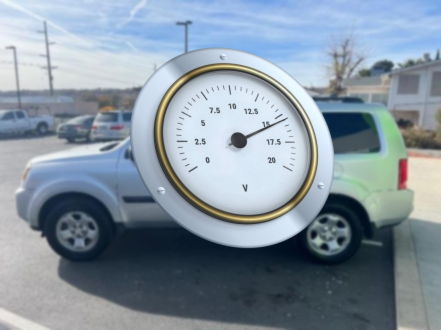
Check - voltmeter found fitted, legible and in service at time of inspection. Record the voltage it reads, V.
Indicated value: 15.5 V
